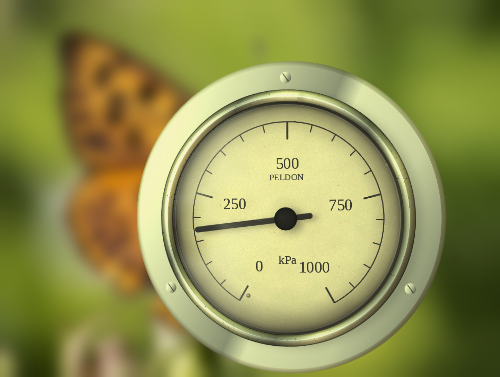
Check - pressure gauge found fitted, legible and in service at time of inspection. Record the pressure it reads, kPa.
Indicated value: 175 kPa
